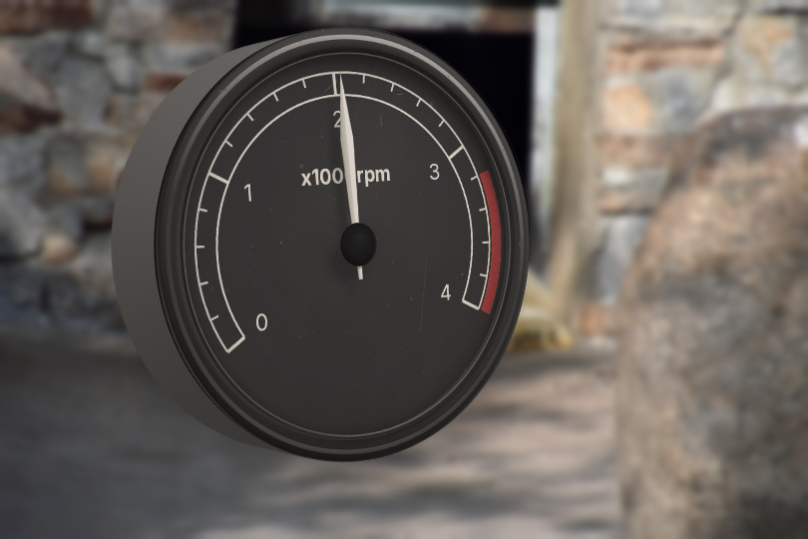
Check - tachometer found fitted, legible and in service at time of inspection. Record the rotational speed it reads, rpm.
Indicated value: 2000 rpm
